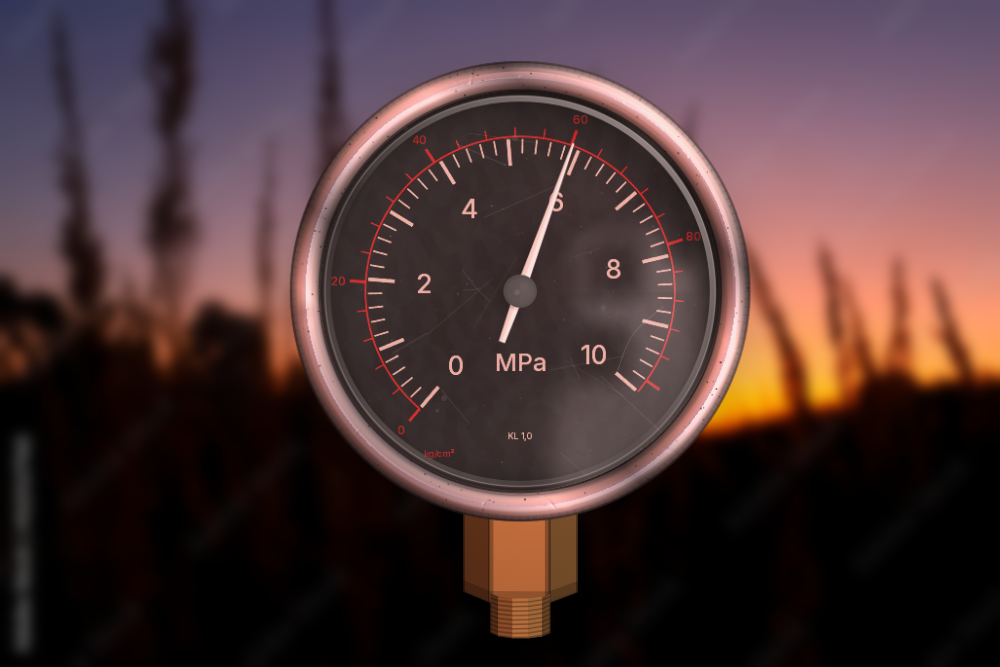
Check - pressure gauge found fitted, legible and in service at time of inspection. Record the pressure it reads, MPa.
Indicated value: 5.9 MPa
